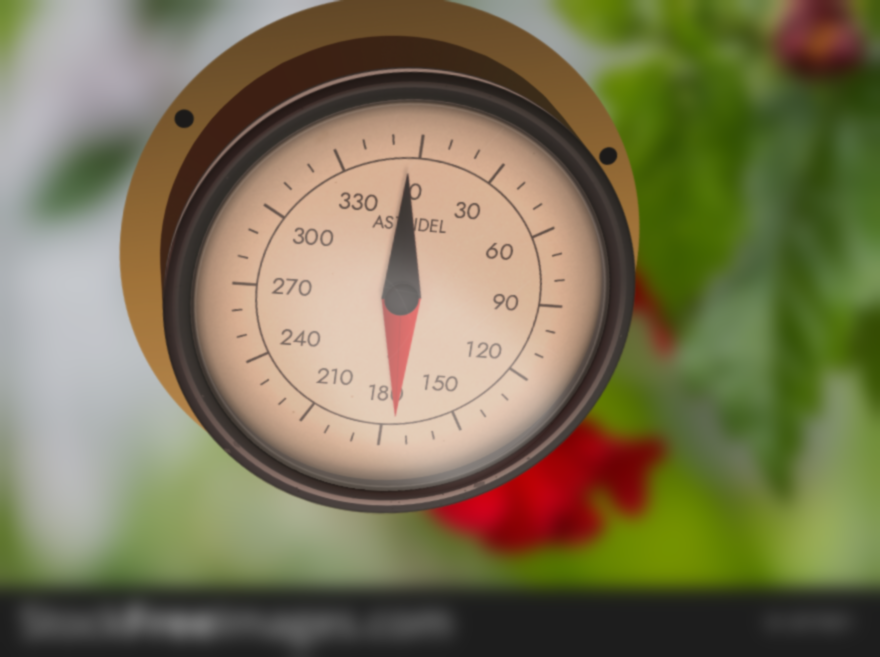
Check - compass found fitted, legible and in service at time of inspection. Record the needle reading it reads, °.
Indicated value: 175 °
